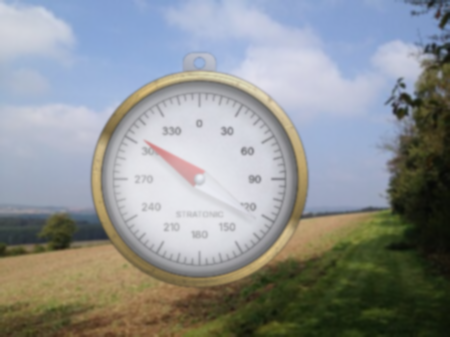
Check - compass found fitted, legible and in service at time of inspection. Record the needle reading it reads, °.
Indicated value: 305 °
